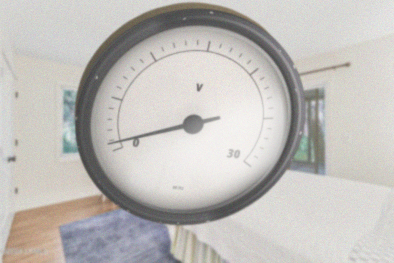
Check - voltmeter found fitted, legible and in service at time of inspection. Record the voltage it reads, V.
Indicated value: 1 V
